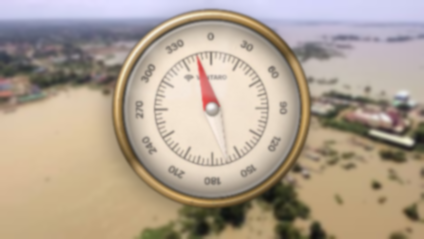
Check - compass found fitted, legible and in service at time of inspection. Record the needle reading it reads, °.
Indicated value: 345 °
